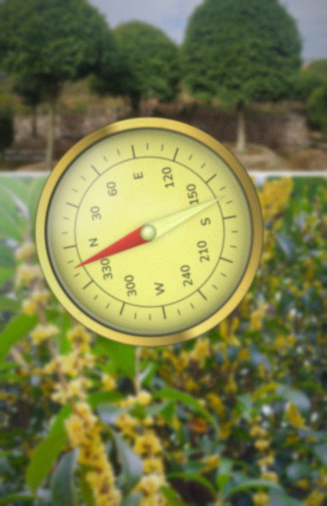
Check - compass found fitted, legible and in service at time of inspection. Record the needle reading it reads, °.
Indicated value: 345 °
